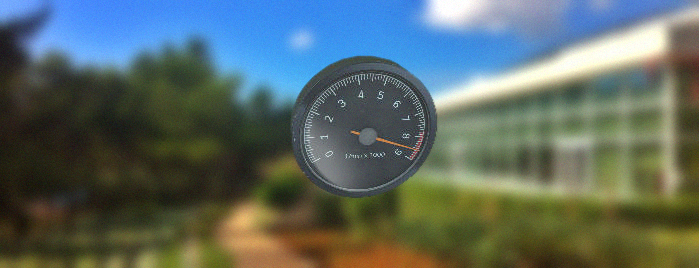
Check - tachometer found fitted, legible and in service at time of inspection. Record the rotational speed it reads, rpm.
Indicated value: 8500 rpm
